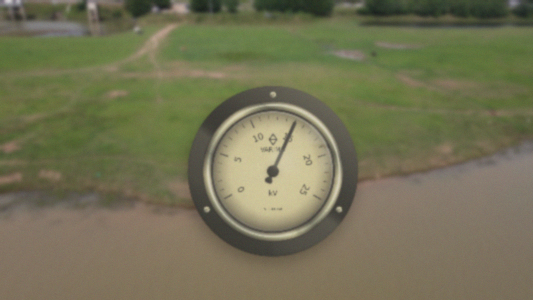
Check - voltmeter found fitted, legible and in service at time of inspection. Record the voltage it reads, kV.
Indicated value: 15 kV
